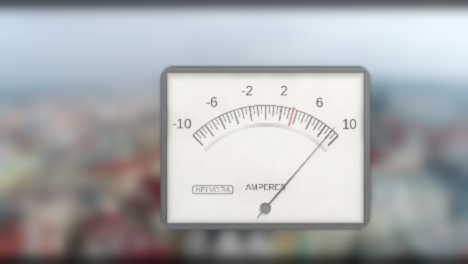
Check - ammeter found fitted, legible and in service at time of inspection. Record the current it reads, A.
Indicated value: 9 A
